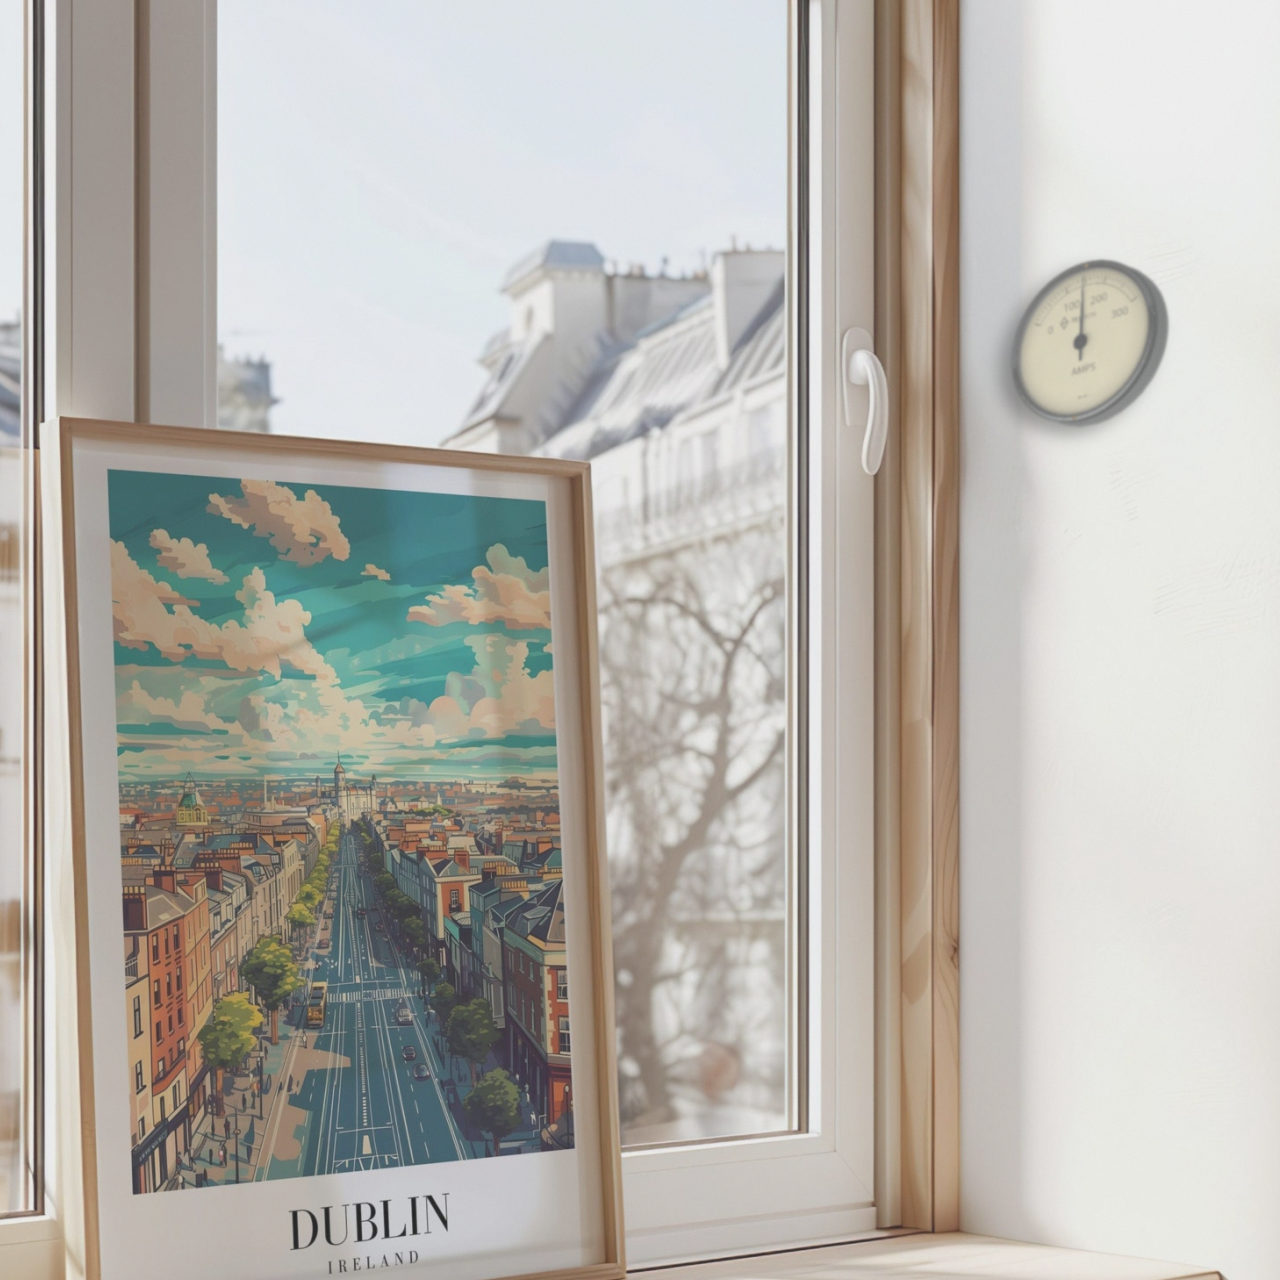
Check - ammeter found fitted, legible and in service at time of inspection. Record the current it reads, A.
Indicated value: 150 A
